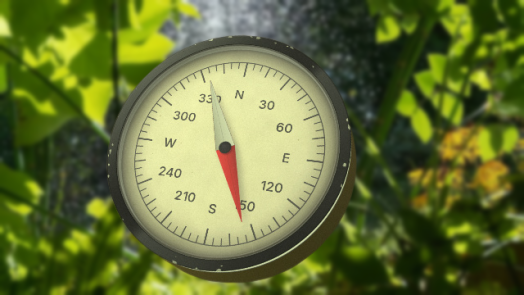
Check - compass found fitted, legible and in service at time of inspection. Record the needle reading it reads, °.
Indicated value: 155 °
